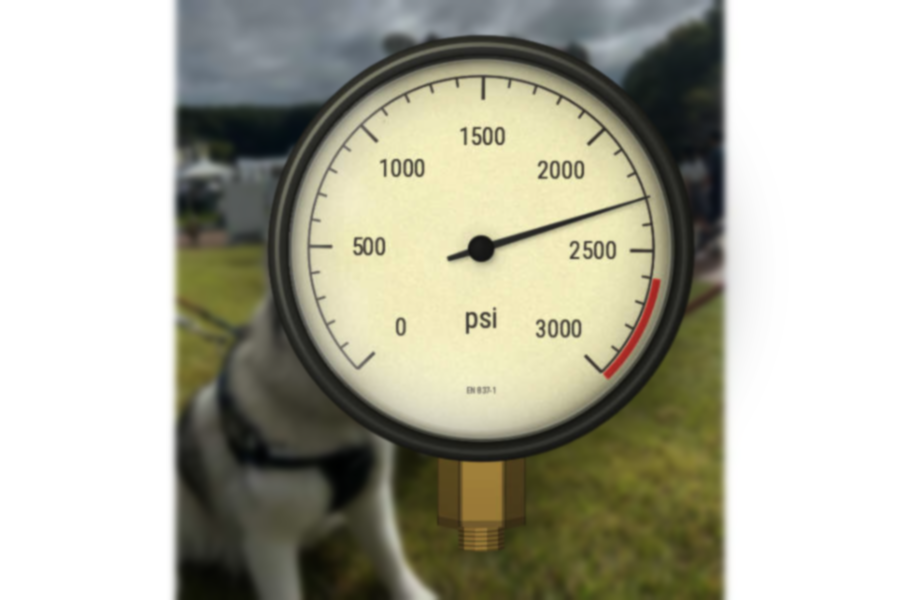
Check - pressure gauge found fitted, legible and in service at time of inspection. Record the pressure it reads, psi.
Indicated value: 2300 psi
